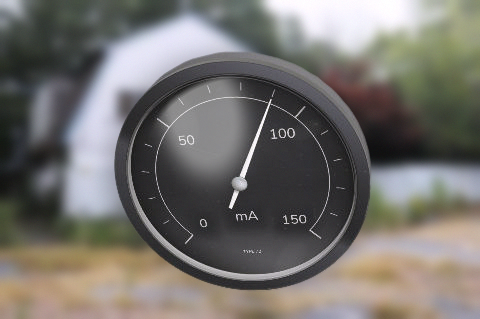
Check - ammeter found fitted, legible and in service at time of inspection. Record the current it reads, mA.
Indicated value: 90 mA
